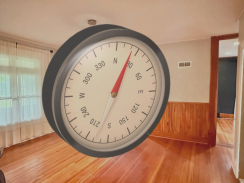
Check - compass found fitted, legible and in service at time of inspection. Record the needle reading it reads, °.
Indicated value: 20 °
